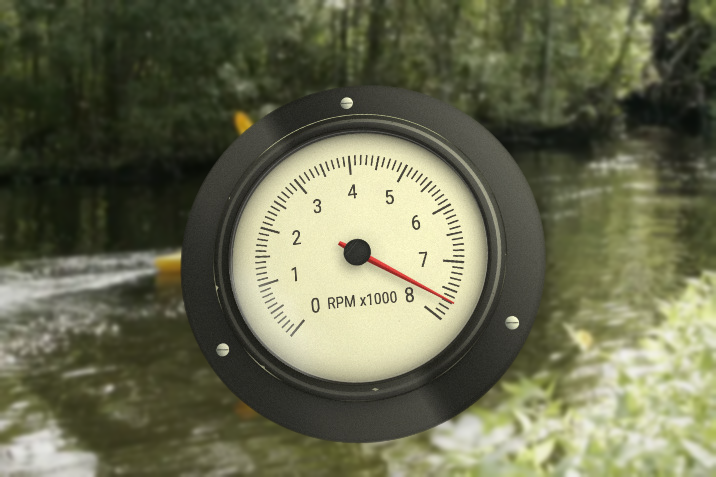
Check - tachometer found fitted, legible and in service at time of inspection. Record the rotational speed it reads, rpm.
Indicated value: 7700 rpm
